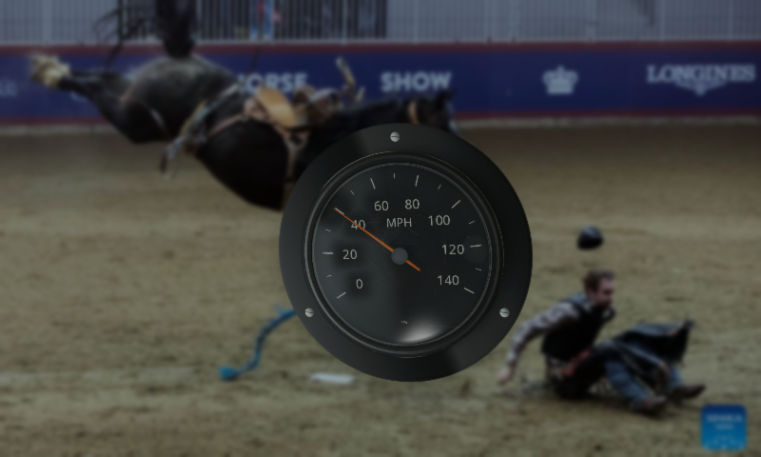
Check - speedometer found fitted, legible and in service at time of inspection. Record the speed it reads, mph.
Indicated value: 40 mph
